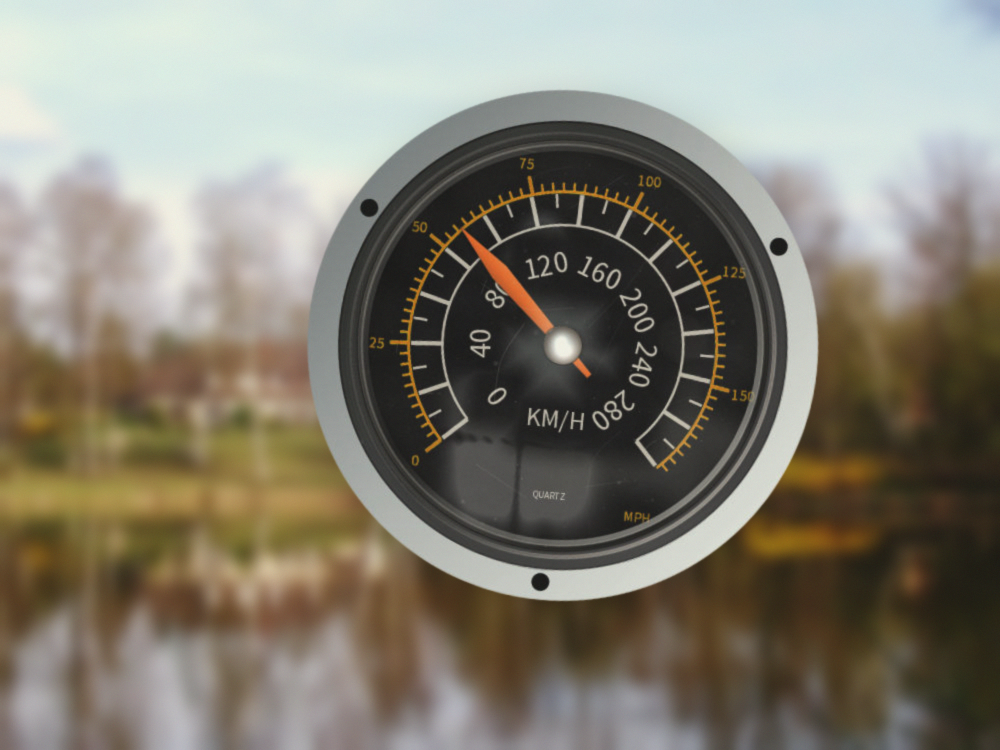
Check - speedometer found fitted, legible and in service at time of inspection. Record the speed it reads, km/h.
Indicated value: 90 km/h
